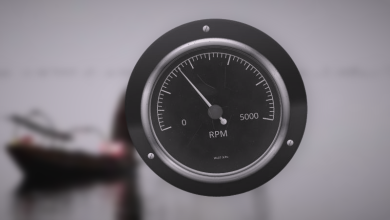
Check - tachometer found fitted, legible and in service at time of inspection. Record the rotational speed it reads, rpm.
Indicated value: 1700 rpm
